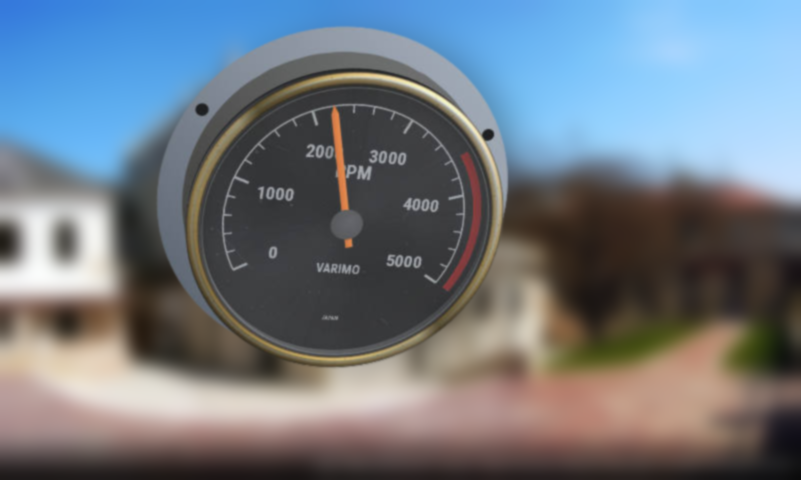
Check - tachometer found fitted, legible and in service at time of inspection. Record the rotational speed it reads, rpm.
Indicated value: 2200 rpm
